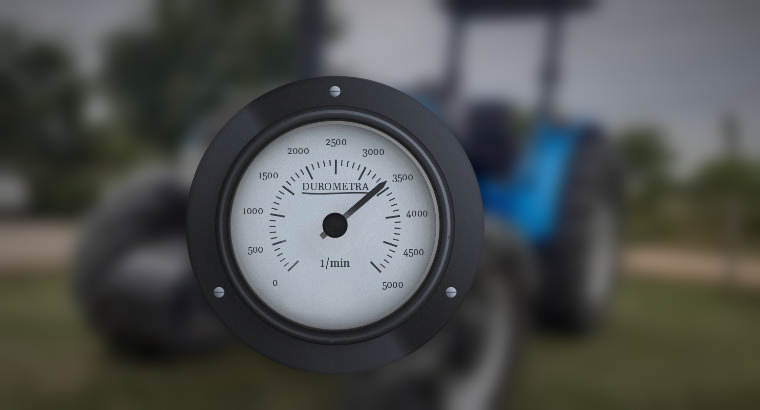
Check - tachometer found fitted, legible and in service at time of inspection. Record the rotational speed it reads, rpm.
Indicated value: 3400 rpm
